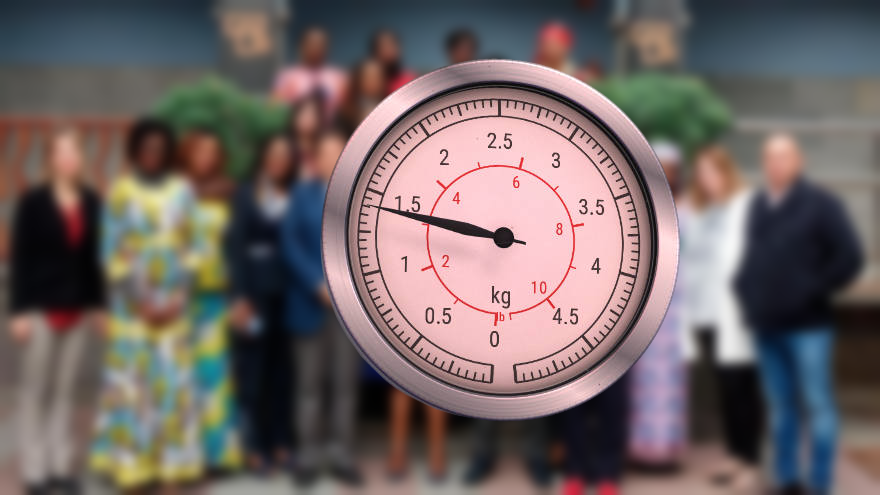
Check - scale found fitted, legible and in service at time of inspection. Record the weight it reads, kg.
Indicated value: 1.4 kg
